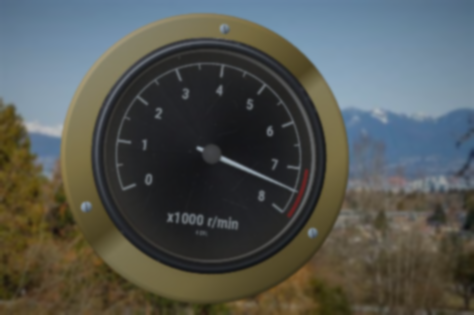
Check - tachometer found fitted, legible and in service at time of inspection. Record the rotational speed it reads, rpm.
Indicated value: 7500 rpm
